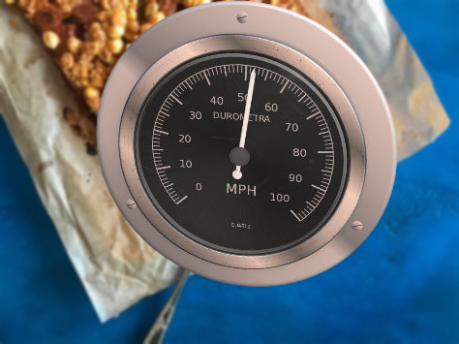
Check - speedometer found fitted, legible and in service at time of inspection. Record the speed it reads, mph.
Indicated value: 52 mph
